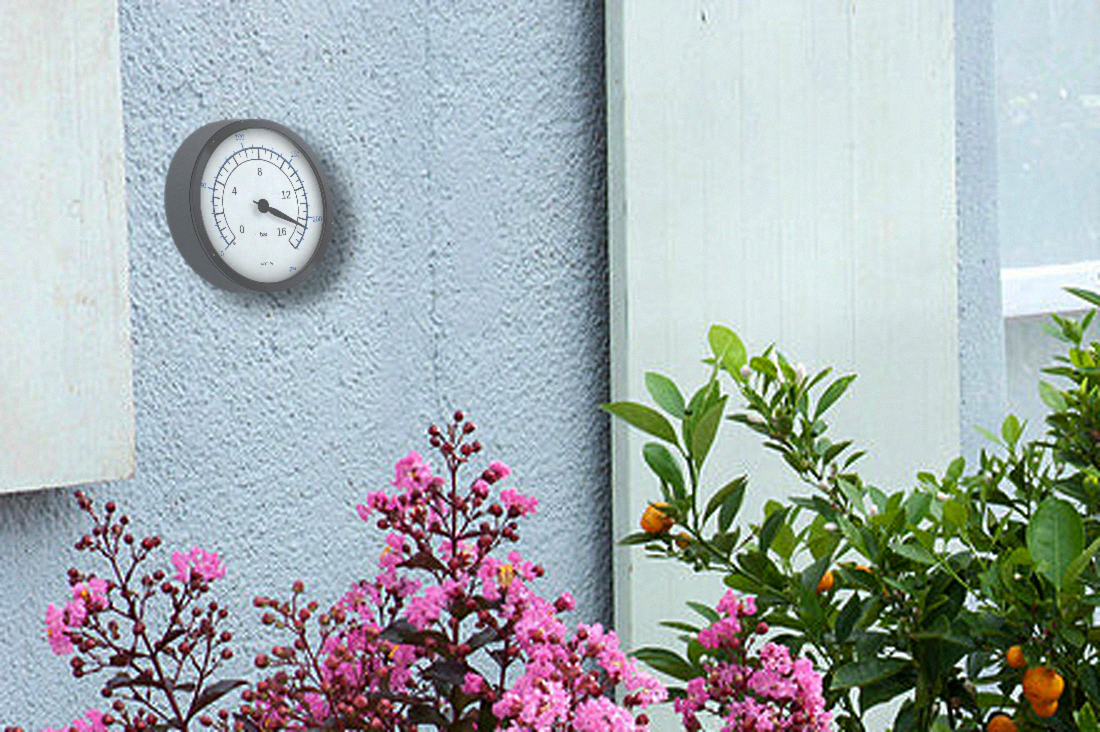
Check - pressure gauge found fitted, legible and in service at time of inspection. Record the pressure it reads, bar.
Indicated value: 14.5 bar
